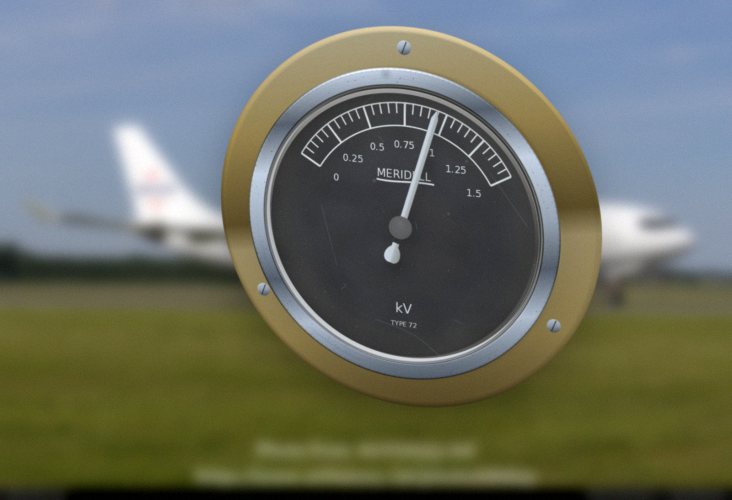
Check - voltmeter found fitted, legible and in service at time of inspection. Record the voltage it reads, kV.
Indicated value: 0.95 kV
